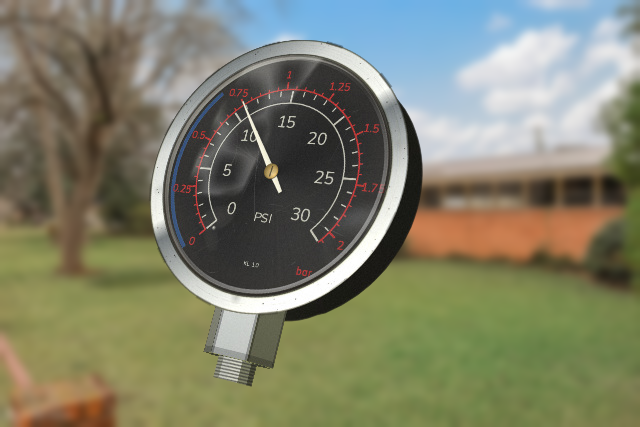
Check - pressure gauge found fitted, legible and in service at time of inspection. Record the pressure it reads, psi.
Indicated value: 11 psi
